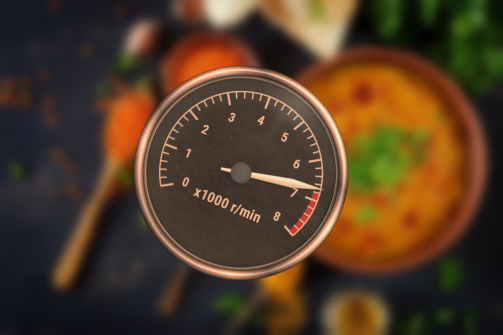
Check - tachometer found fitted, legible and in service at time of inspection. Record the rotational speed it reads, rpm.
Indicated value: 6700 rpm
